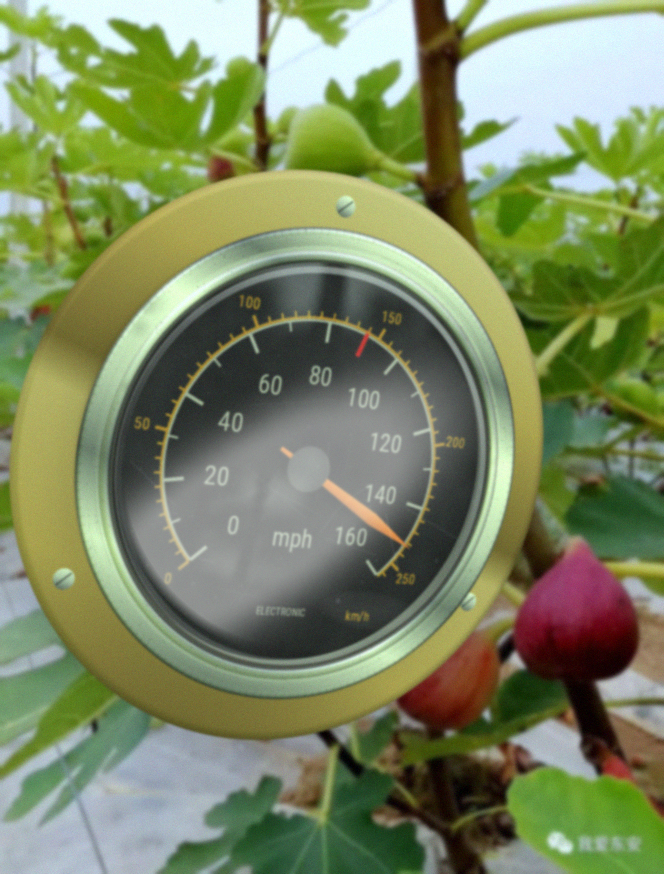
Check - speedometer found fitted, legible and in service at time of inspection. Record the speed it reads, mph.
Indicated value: 150 mph
